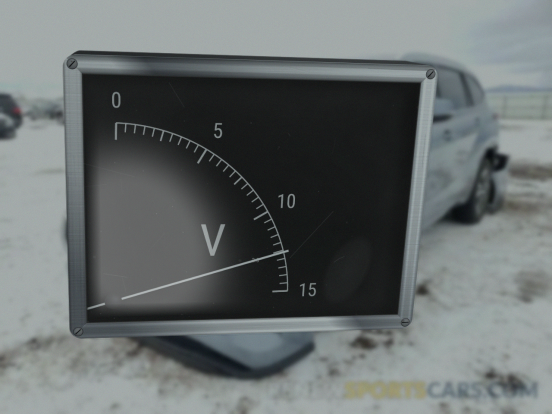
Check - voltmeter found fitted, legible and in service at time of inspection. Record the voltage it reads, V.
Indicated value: 12.5 V
